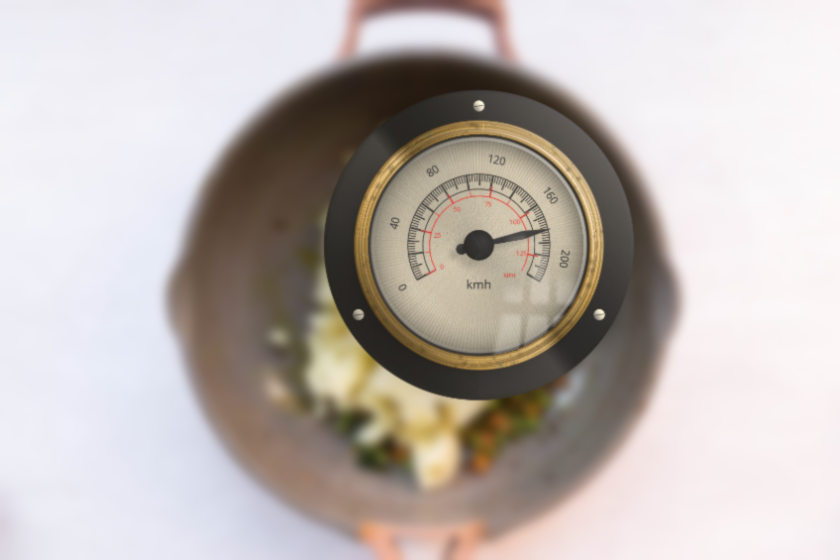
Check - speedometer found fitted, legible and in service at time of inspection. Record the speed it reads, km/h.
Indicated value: 180 km/h
